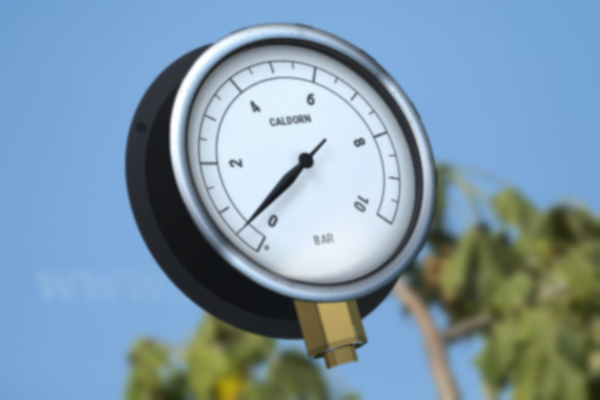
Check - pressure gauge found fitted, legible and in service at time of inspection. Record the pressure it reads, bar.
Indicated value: 0.5 bar
